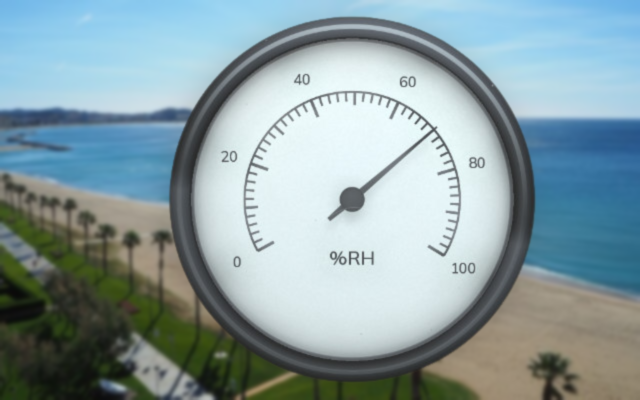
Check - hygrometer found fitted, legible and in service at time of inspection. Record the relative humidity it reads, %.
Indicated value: 70 %
